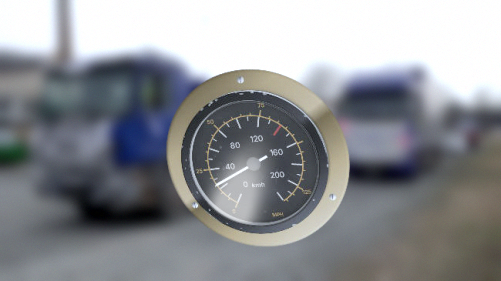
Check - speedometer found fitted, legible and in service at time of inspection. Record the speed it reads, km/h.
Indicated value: 25 km/h
